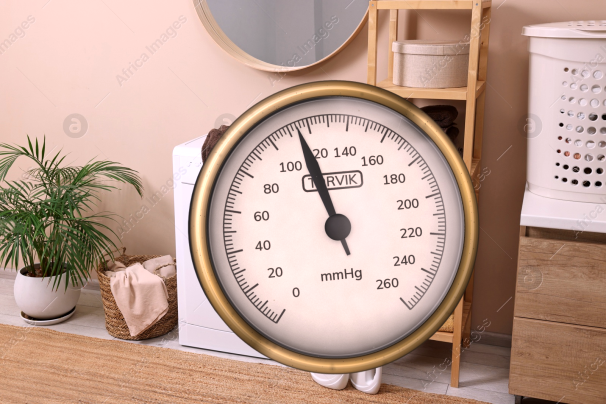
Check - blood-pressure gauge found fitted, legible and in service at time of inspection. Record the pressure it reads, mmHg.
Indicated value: 114 mmHg
